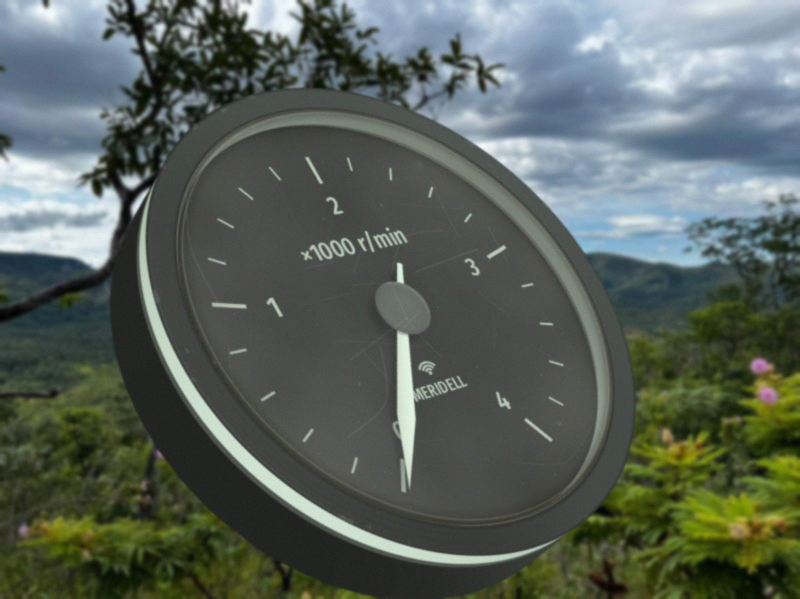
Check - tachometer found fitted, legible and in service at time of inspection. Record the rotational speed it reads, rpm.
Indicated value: 0 rpm
